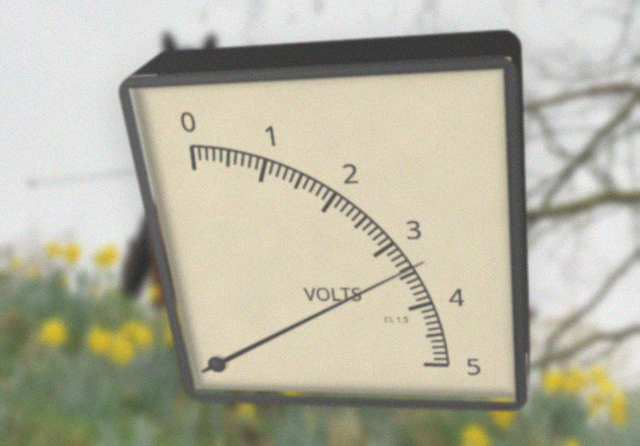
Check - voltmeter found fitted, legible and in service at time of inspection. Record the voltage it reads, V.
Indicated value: 3.4 V
